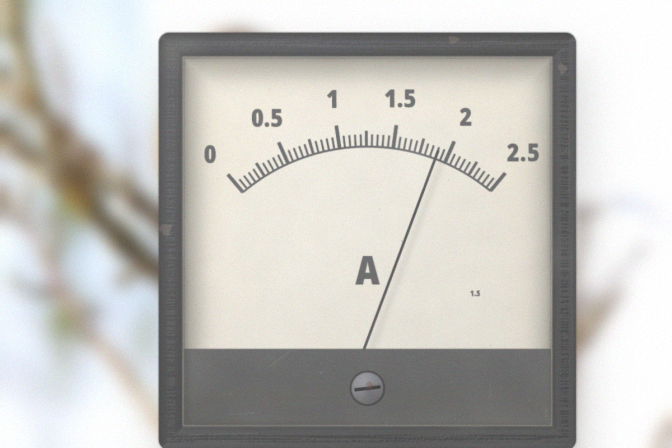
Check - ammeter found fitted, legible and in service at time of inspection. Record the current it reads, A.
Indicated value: 1.9 A
